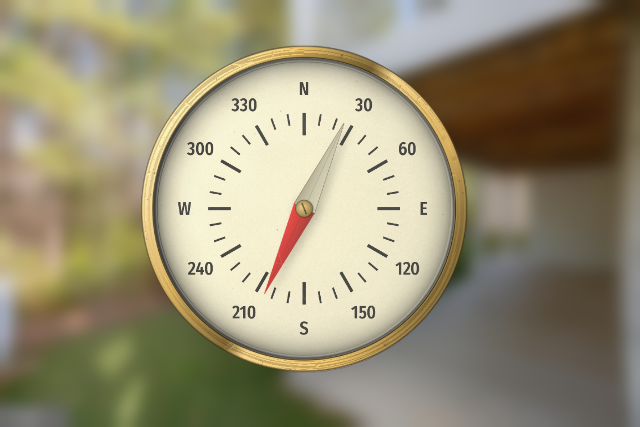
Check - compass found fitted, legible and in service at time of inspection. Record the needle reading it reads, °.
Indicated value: 205 °
